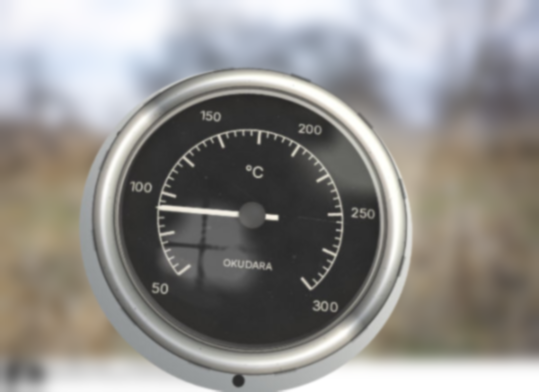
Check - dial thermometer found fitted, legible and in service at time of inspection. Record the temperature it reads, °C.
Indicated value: 90 °C
